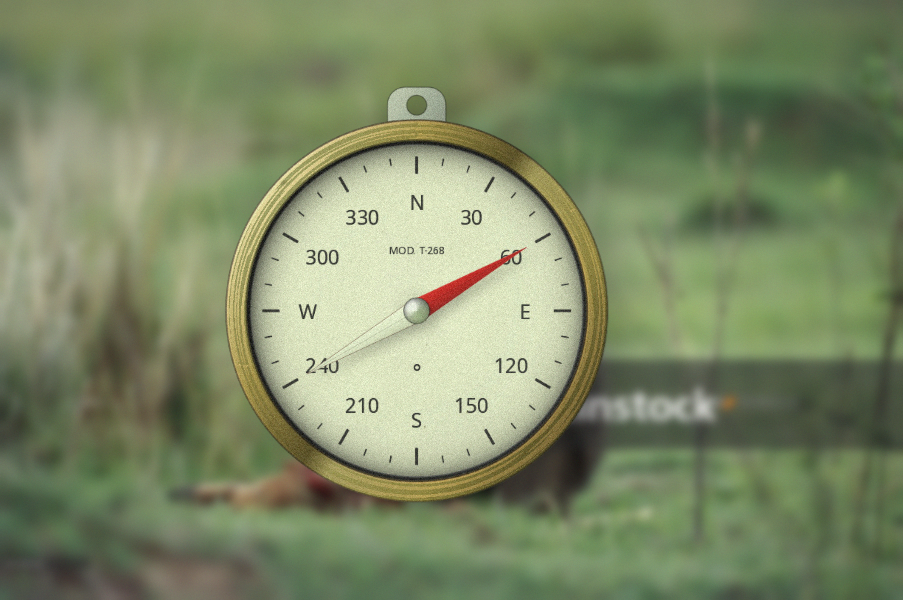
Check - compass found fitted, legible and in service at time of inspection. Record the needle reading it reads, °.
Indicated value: 60 °
